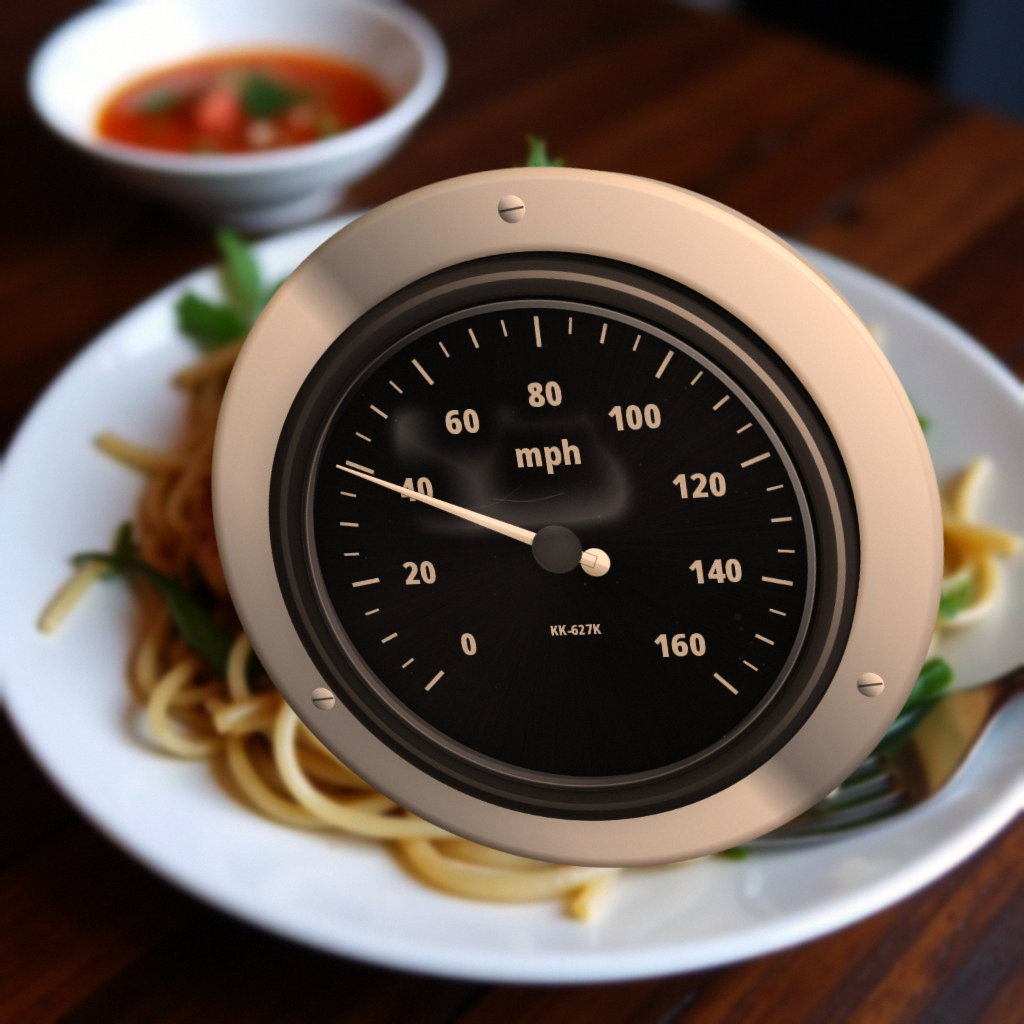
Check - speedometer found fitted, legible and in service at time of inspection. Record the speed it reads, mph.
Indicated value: 40 mph
